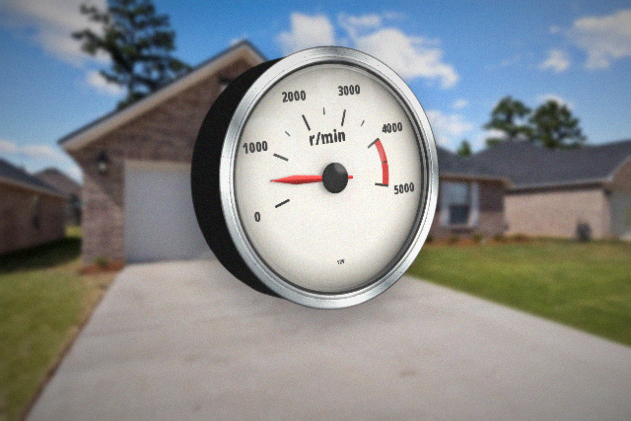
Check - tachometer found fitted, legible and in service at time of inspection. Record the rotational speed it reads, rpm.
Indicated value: 500 rpm
